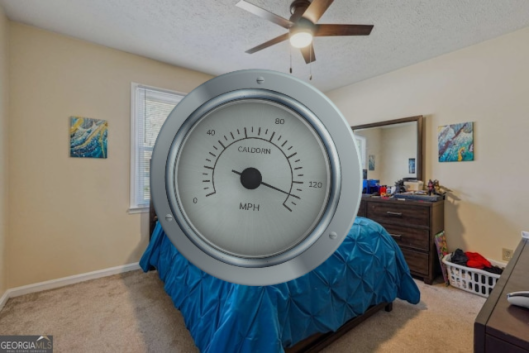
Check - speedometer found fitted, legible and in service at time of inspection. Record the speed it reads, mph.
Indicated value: 130 mph
